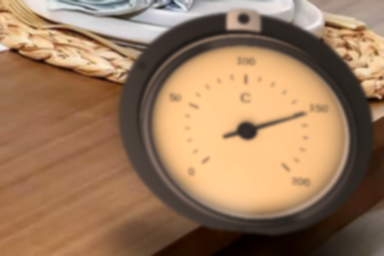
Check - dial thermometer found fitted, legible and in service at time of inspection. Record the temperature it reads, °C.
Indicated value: 150 °C
